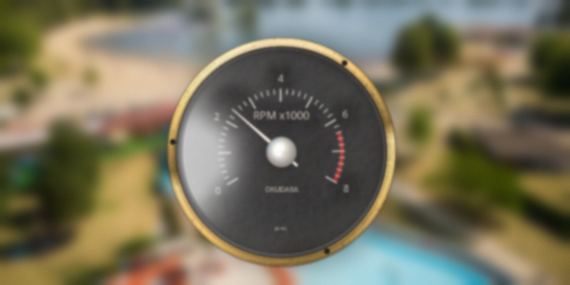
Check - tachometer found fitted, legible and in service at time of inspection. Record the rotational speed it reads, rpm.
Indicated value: 2400 rpm
